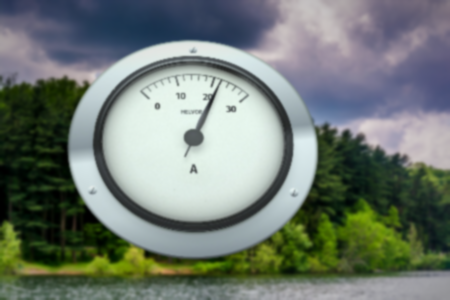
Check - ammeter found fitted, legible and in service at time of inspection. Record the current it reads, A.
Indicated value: 22 A
